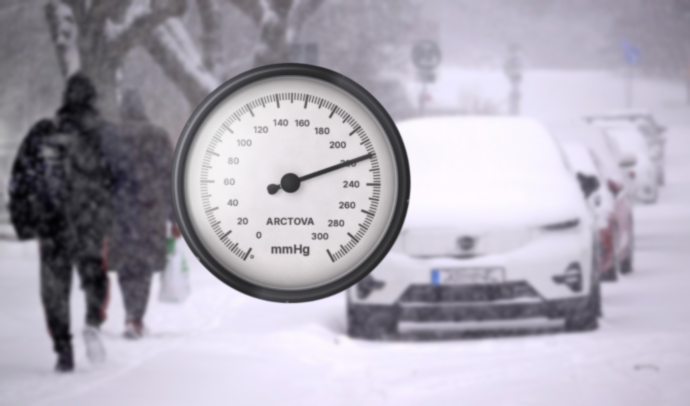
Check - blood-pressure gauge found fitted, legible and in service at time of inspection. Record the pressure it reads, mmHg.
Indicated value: 220 mmHg
